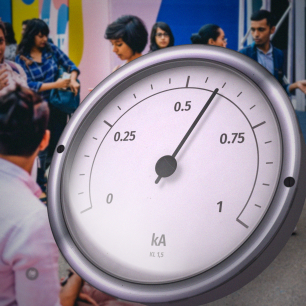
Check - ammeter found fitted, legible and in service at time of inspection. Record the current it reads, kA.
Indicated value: 0.6 kA
